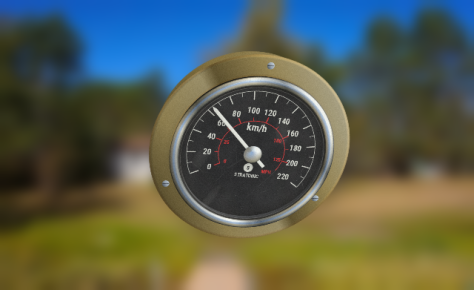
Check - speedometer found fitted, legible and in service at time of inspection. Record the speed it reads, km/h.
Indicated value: 65 km/h
